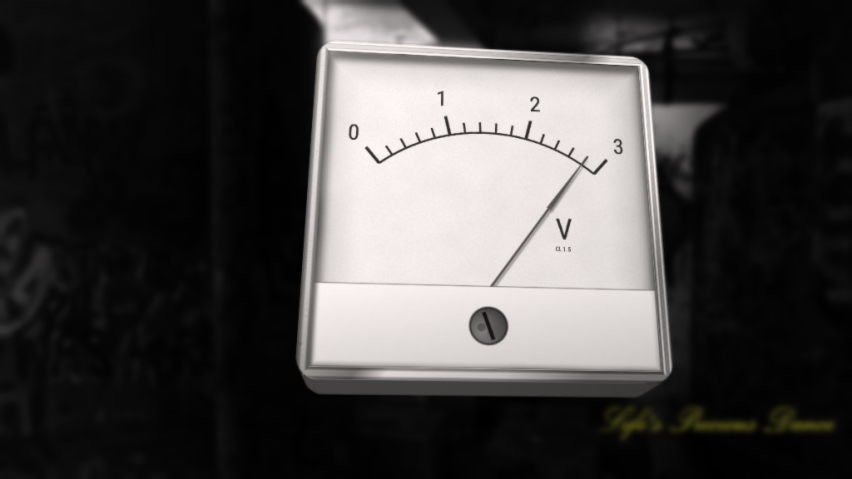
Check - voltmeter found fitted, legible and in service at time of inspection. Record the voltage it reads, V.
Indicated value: 2.8 V
